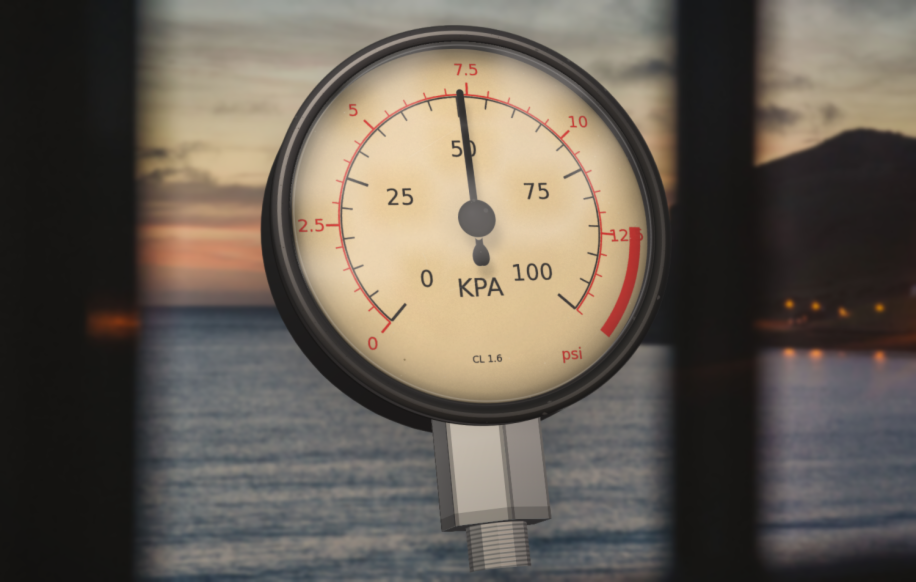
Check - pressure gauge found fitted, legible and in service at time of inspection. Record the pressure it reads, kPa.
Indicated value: 50 kPa
